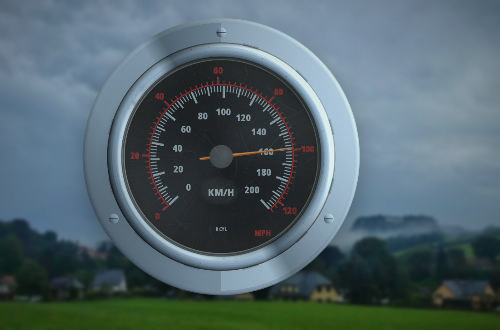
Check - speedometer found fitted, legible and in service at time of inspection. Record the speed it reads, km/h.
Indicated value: 160 km/h
